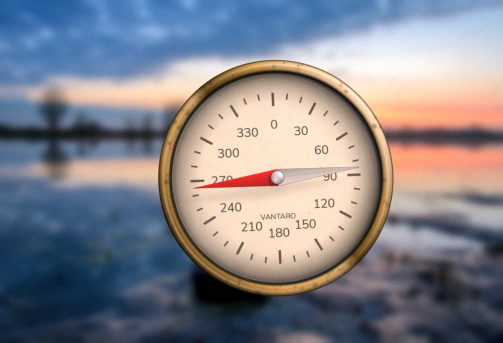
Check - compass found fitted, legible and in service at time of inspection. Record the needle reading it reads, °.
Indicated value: 265 °
